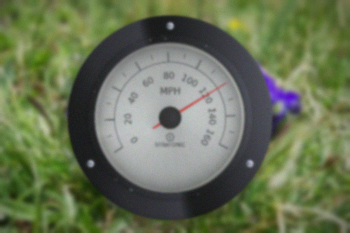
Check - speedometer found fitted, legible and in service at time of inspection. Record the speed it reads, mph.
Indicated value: 120 mph
